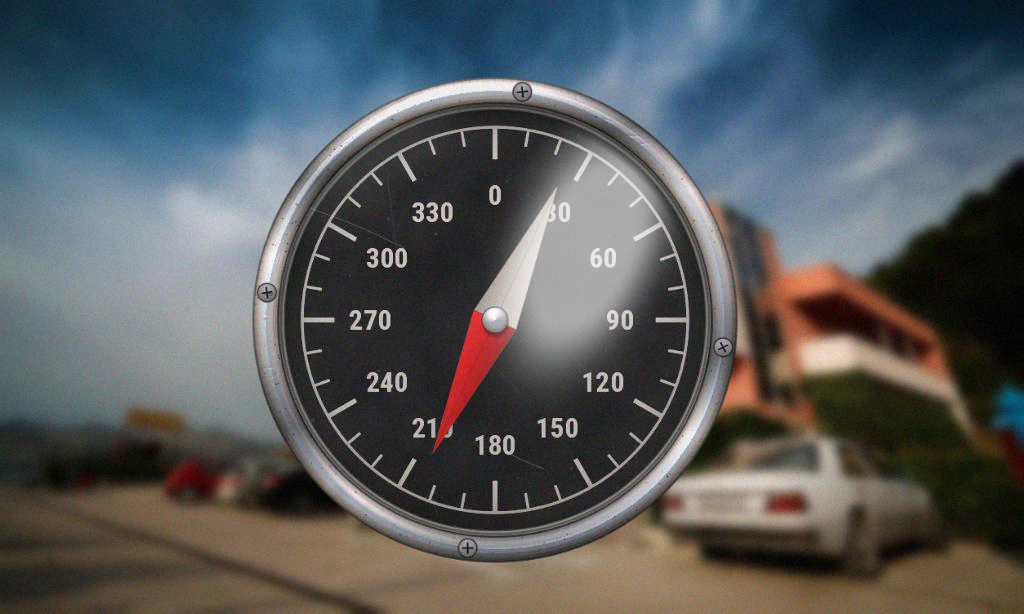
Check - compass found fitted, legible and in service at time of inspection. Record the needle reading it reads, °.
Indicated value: 205 °
